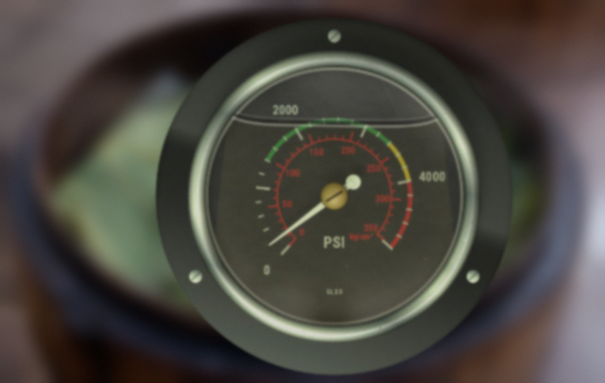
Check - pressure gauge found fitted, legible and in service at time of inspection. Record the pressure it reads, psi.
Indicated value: 200 psi
